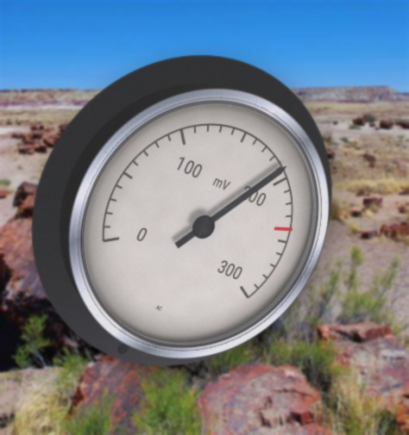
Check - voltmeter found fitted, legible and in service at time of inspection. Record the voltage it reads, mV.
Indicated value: 190 mV
